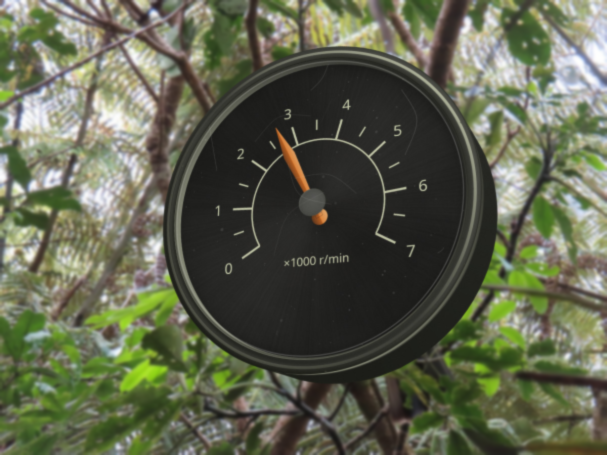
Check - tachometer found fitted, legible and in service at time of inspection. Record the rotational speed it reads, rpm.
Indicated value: 2750 rpm
